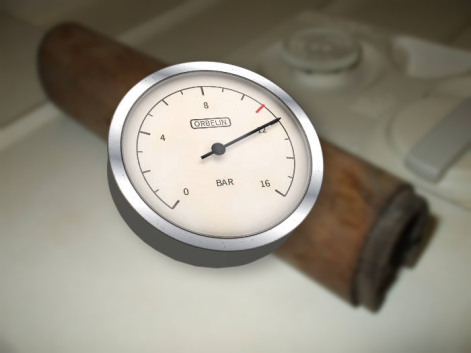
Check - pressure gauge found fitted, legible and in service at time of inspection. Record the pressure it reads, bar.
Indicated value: 12 bar
